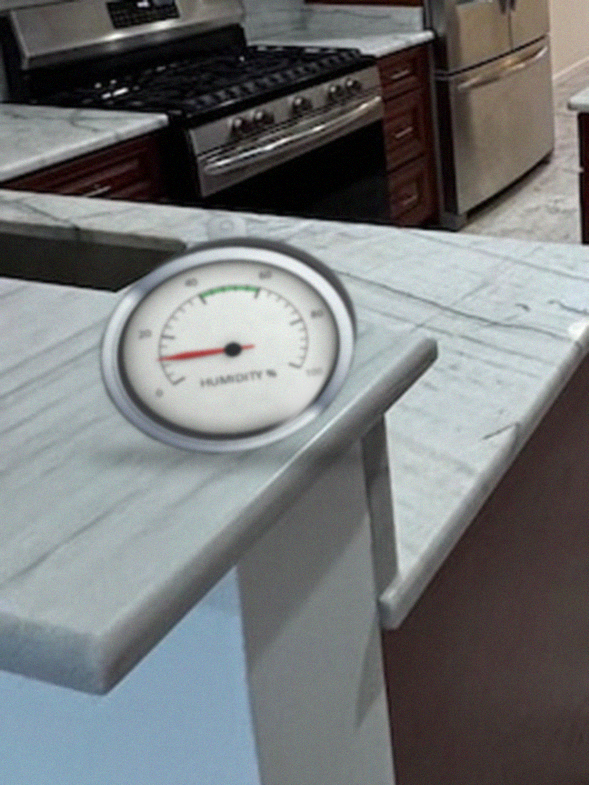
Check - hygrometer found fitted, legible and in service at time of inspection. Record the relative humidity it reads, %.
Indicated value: 12 %
